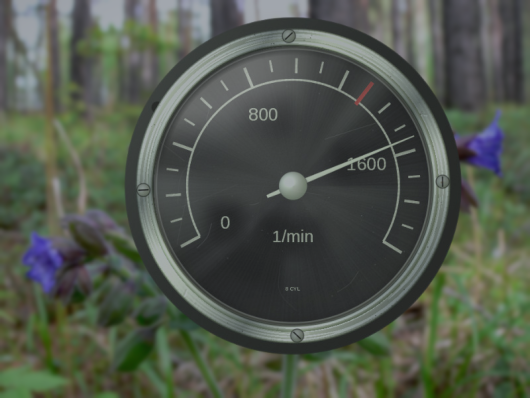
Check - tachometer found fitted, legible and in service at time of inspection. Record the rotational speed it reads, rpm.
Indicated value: 1550 rpm
